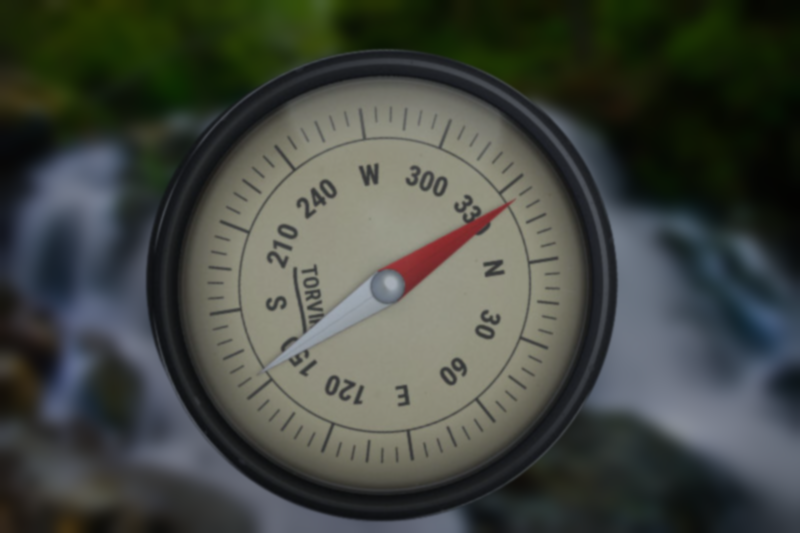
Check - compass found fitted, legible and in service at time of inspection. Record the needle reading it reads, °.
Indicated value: 335 °
